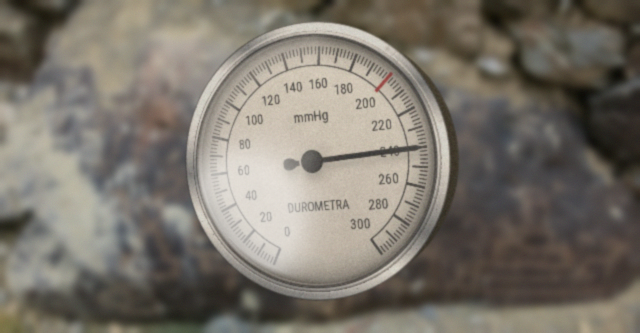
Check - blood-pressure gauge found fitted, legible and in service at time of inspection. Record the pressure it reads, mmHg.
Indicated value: 240 mmHg
